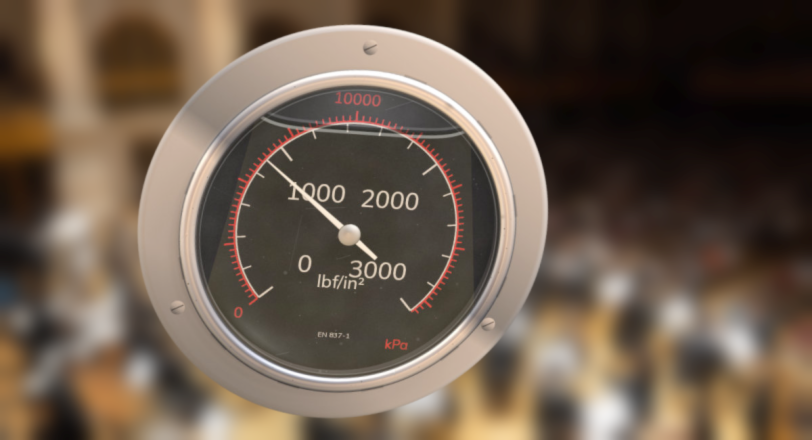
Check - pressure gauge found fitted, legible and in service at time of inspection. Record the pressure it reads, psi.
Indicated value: 900 psi
